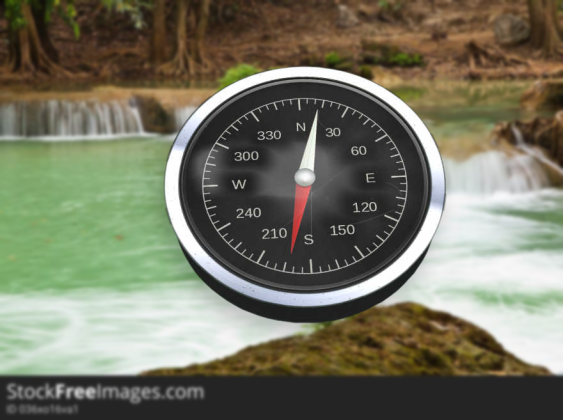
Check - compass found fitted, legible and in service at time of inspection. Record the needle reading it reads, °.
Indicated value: 192.5 °
